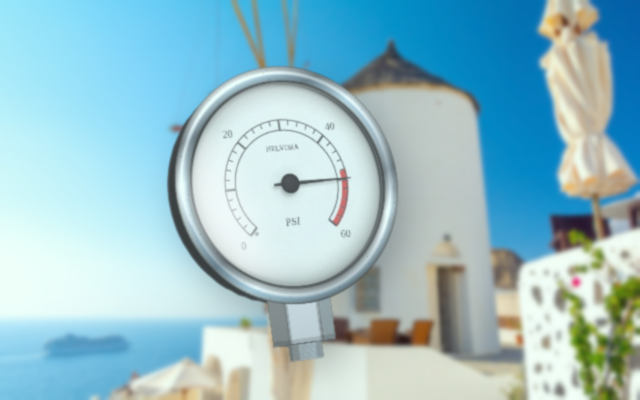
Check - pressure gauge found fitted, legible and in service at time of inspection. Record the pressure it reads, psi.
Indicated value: 50 psi
